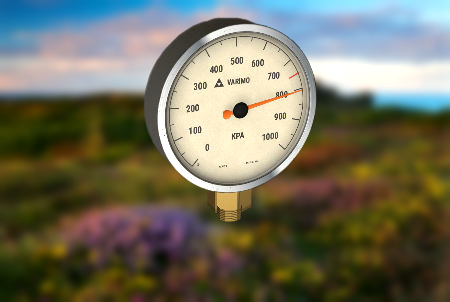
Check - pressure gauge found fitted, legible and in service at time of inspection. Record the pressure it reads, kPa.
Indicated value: 800 kPa
